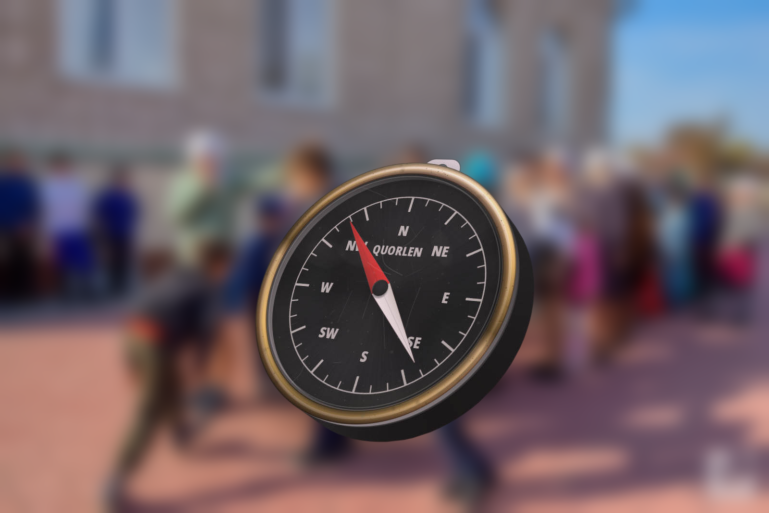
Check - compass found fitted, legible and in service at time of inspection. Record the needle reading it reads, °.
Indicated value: 320 °
